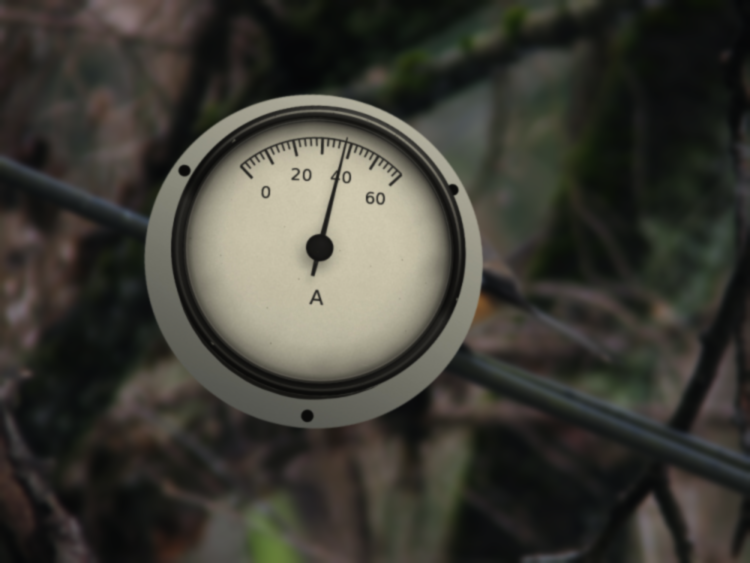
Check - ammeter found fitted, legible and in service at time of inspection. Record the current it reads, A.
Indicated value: 38 A
